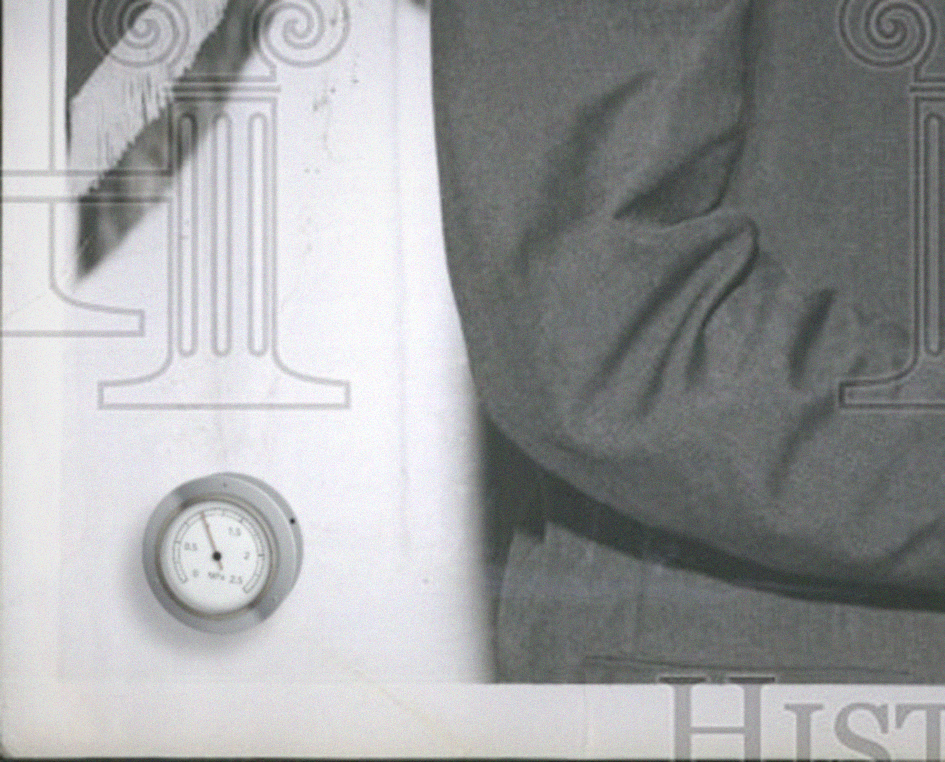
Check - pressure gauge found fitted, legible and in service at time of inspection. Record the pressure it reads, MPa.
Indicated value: 1 MPa
